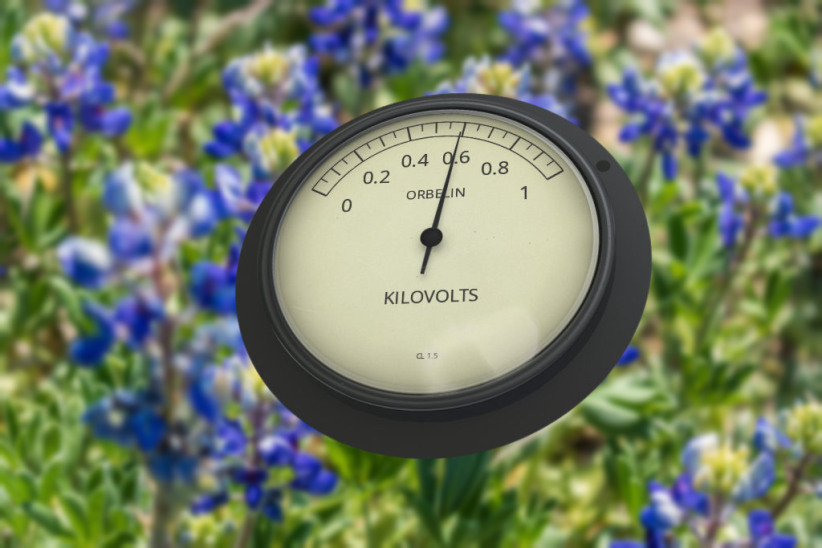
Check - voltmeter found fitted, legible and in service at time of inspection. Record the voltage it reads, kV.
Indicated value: 0.6 kV
